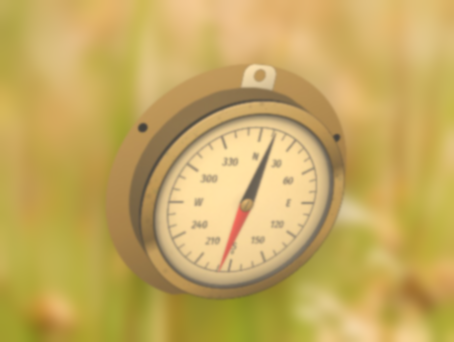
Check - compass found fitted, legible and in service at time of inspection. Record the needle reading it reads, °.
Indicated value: 190 °
